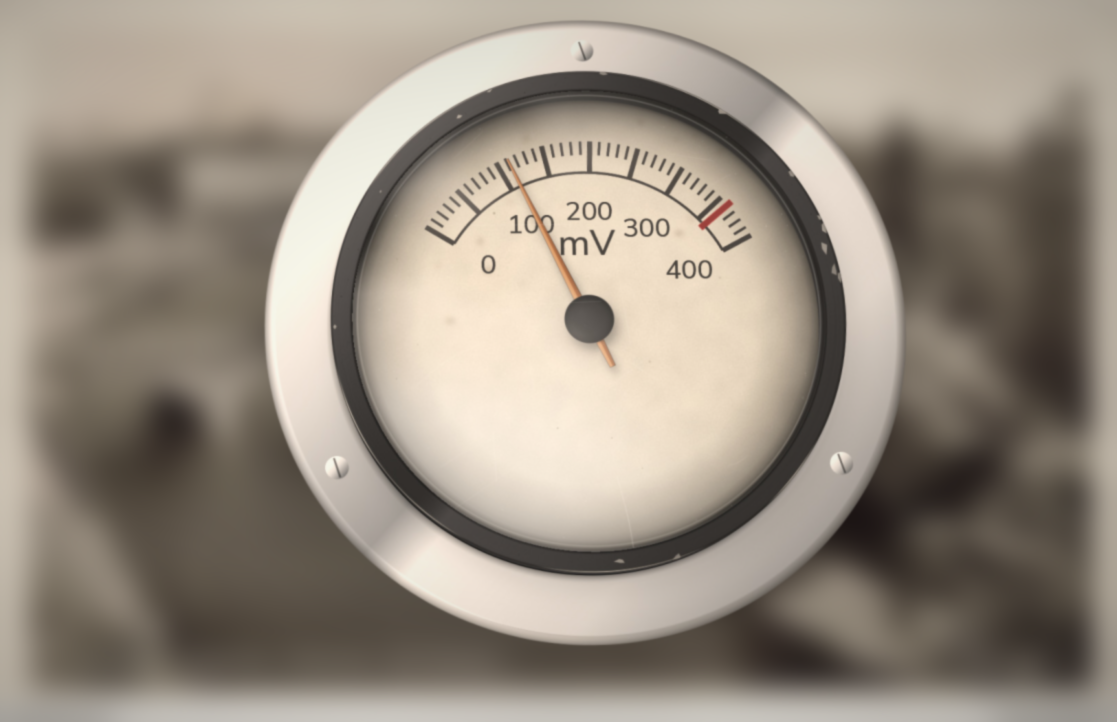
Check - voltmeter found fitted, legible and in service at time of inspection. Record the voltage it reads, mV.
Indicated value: 110 mV
